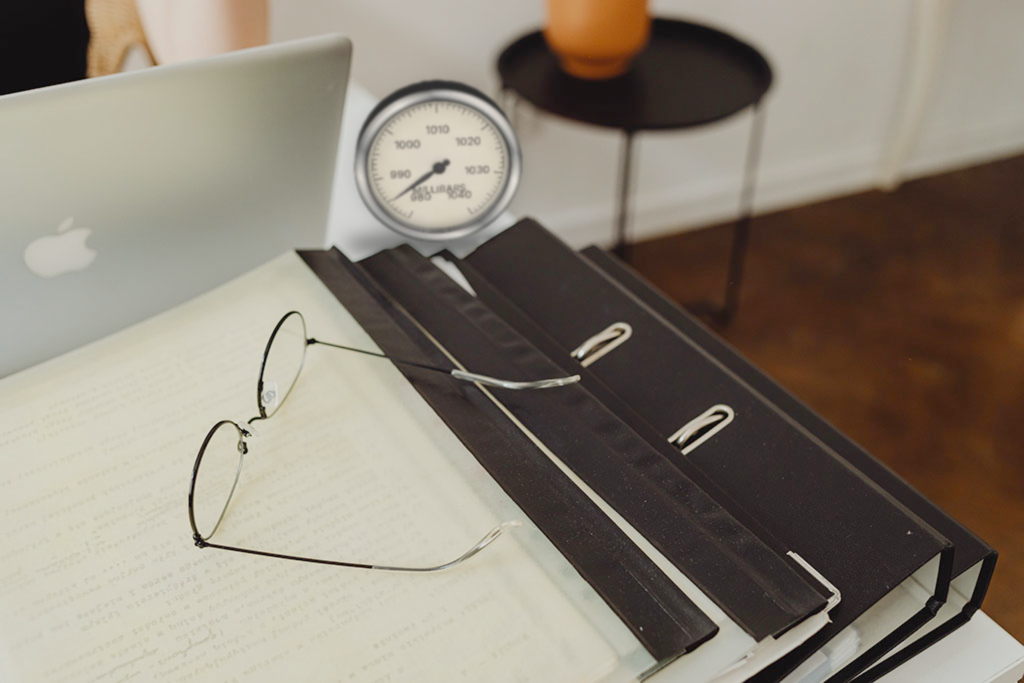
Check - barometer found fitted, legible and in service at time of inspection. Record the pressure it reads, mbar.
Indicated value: 985 mbar
